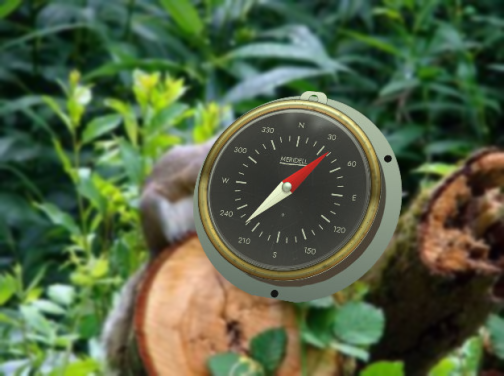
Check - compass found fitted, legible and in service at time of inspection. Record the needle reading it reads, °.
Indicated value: 40 °
